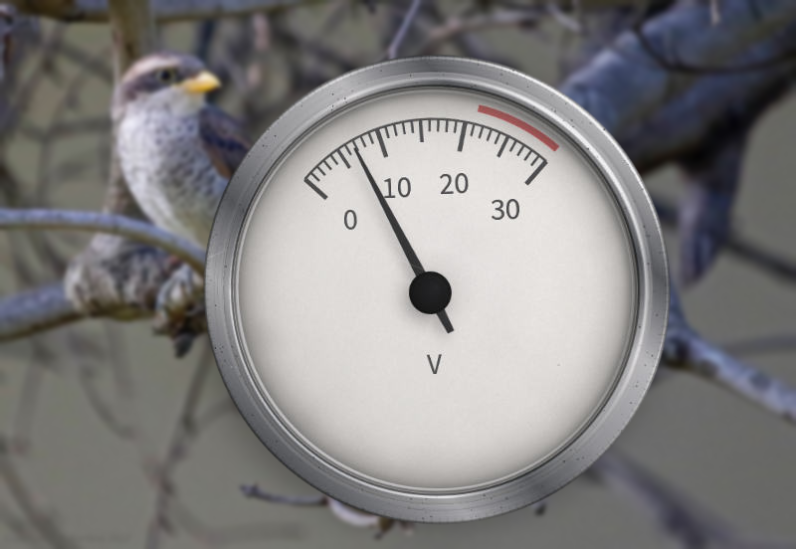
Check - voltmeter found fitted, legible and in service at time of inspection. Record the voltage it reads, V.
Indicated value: 7 V
